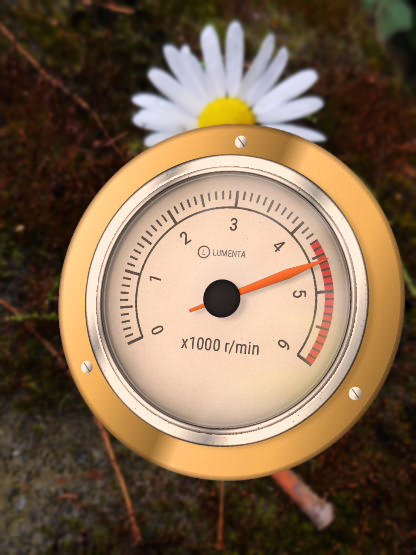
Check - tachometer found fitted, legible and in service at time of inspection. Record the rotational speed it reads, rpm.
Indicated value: 4600 rpm
